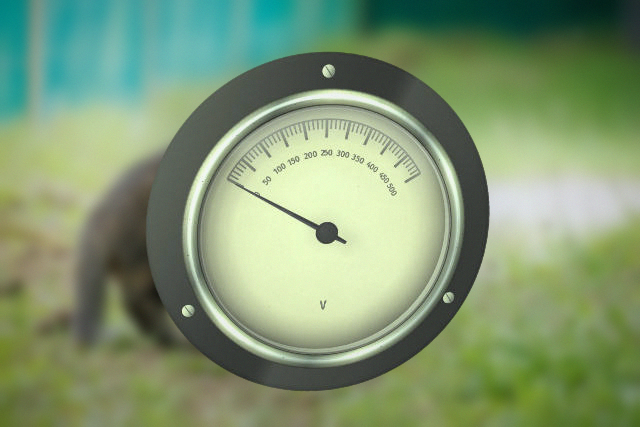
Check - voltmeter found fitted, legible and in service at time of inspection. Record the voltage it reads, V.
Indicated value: 0 V
